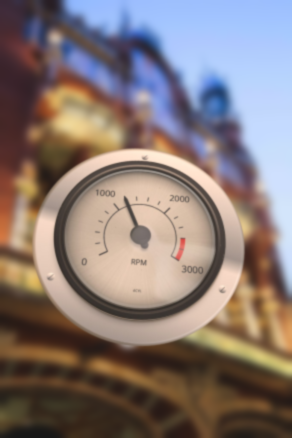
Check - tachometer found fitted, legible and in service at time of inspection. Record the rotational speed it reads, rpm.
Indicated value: 1200 rpm
